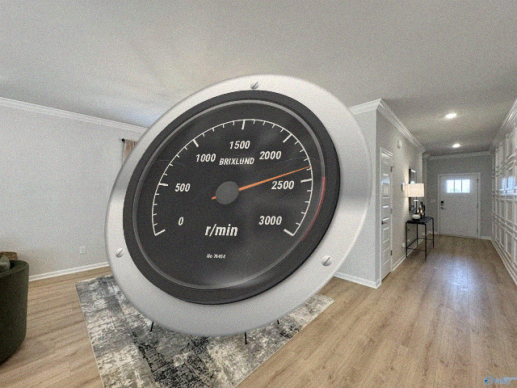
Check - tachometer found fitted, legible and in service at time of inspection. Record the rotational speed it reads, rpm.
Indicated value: 2400 rpm
